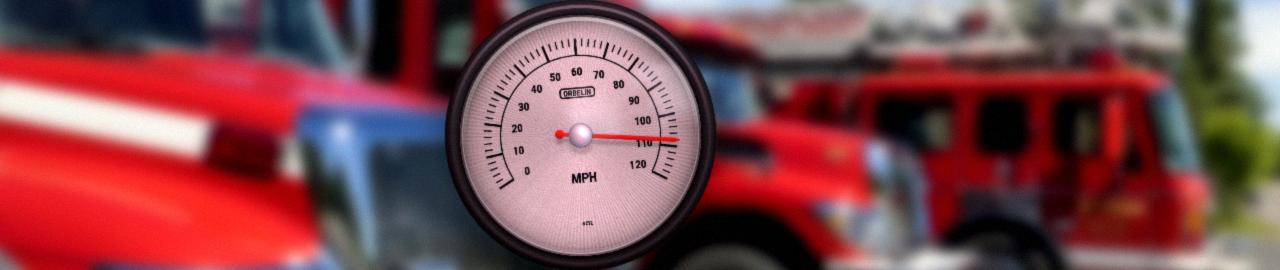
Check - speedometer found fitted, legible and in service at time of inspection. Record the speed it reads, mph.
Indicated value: 108 mph
